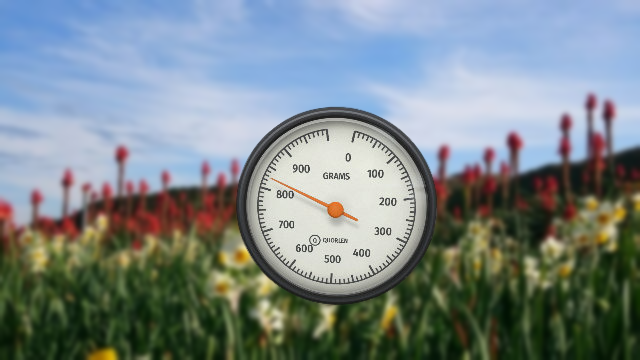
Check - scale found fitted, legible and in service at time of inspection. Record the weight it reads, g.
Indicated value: 830 g
